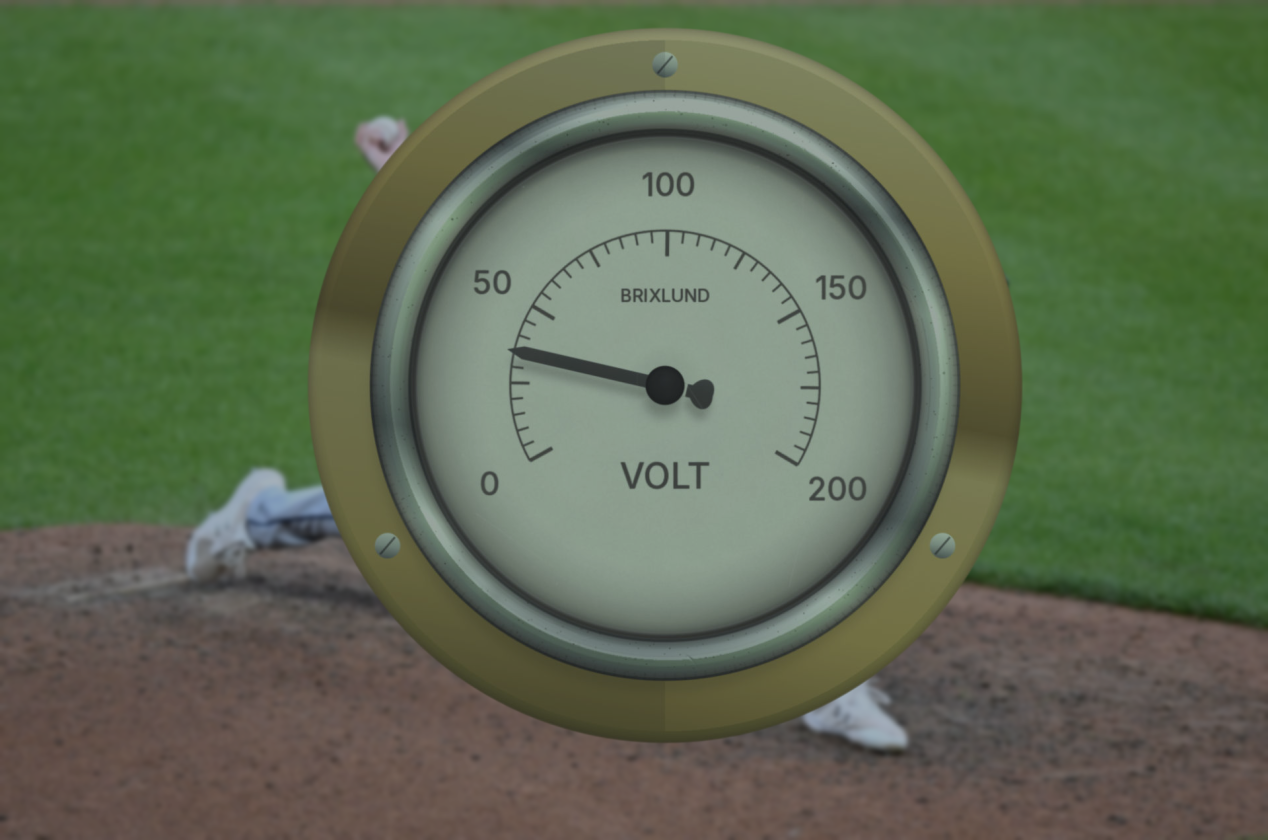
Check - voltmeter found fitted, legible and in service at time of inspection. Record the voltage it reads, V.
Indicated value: 35 V
